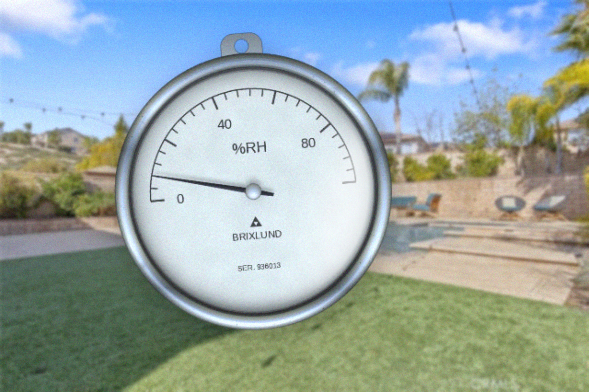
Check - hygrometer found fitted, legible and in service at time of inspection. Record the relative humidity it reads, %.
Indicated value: 8 %
